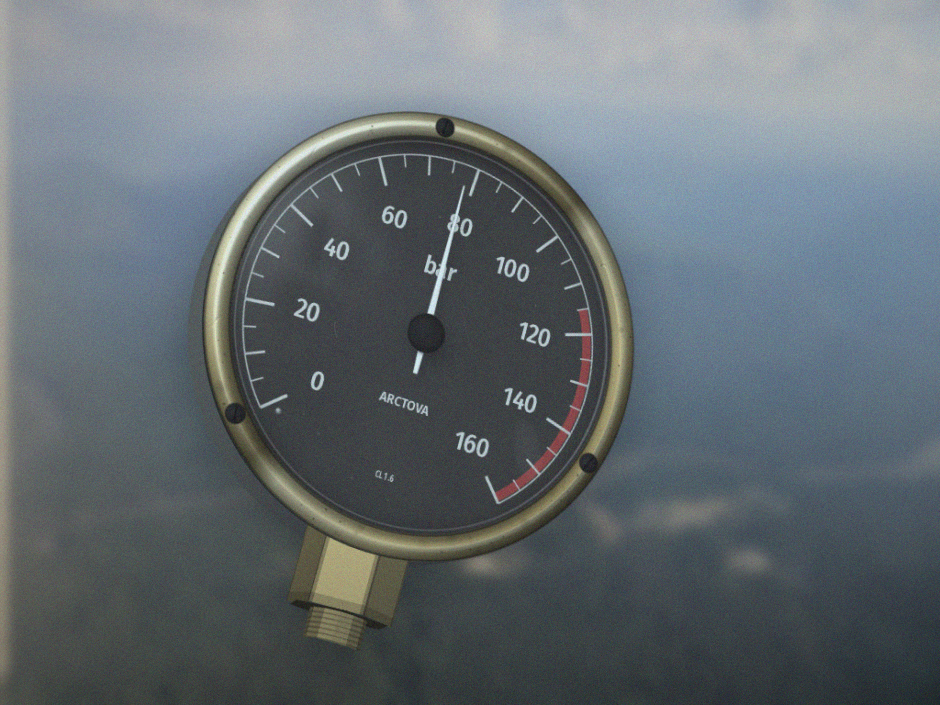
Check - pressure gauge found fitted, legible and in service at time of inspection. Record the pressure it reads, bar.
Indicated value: 77.5 bar
